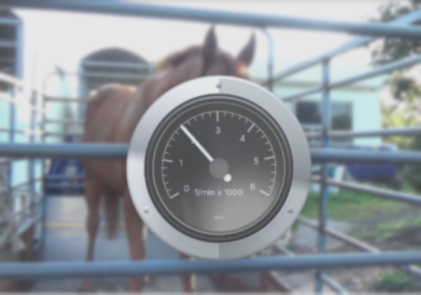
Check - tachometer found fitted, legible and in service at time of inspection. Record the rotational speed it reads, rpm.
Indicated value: 2000 rpm
